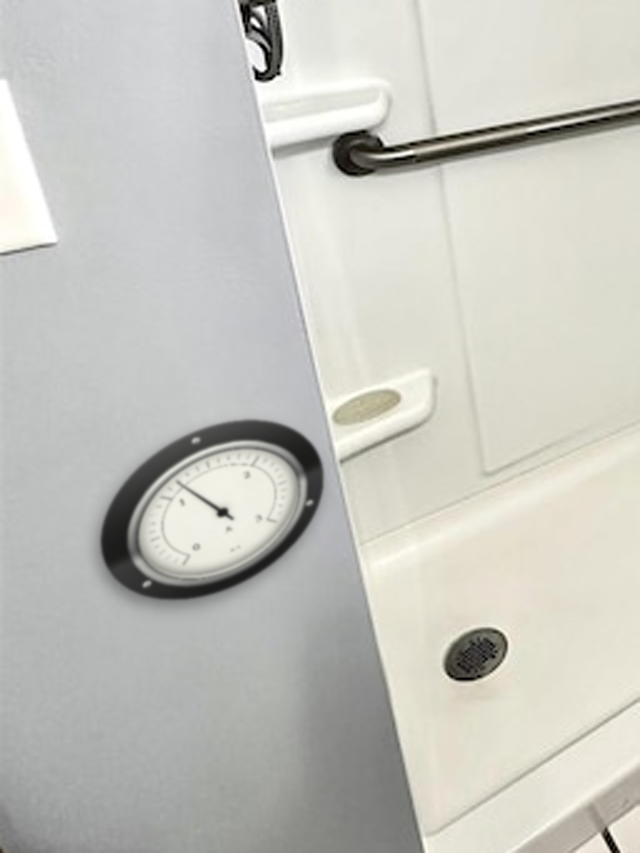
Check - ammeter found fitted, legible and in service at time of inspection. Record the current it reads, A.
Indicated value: 1.2 A
